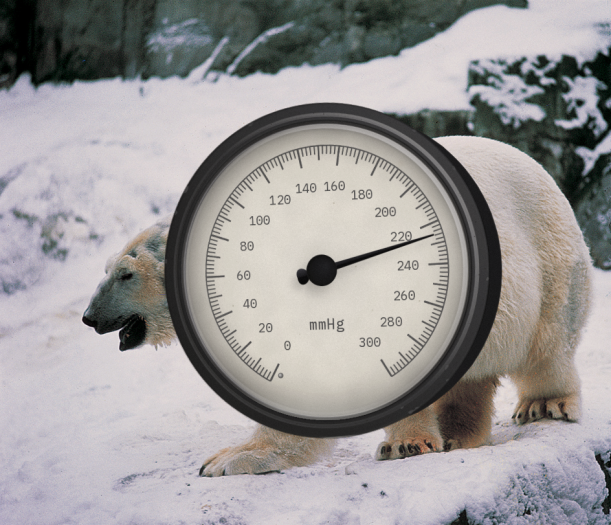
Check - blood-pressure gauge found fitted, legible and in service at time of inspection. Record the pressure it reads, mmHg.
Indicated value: 226 mmHg
